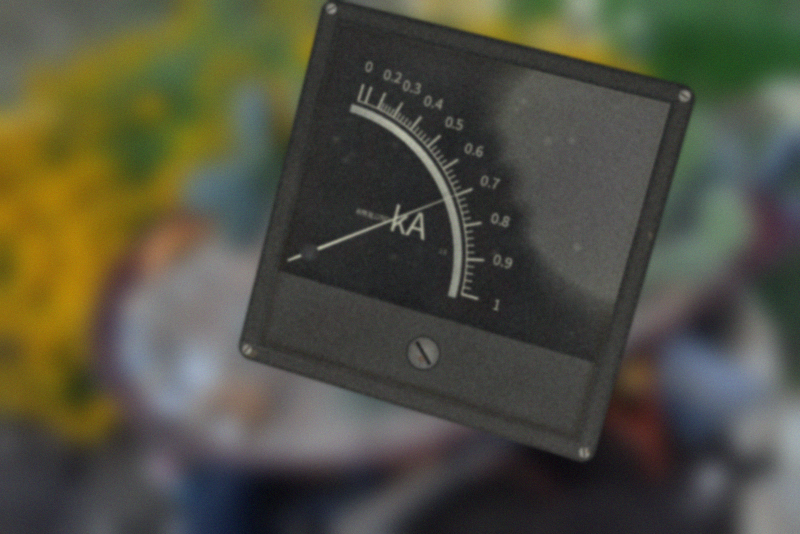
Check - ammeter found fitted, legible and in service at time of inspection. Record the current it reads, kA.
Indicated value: 0.7 kA
